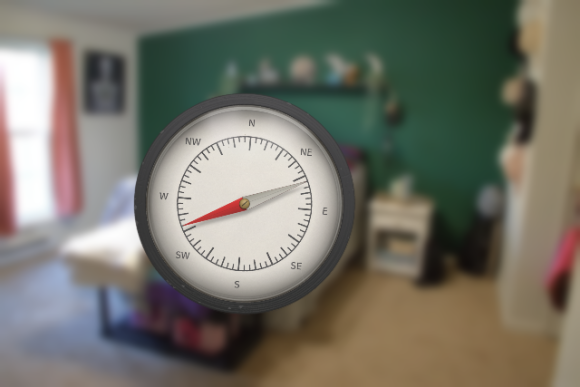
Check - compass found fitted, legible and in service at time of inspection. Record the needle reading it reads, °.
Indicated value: 245 °
